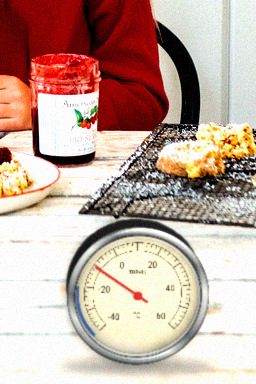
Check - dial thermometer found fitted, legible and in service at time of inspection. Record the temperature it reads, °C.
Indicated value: -10 °C
